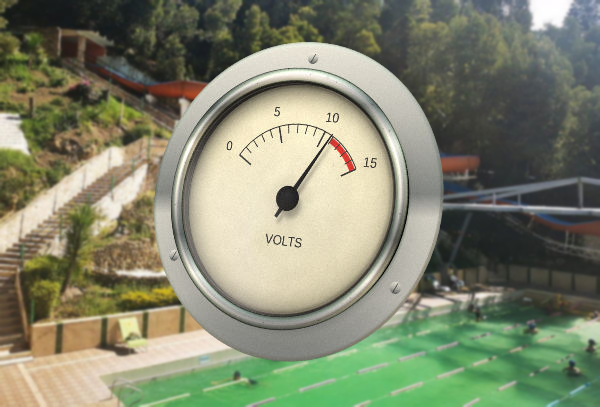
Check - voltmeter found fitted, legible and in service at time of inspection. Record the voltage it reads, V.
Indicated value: 11 V
